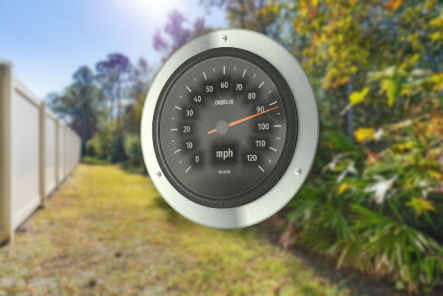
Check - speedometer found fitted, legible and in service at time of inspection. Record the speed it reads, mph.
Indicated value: 92.5 mph
